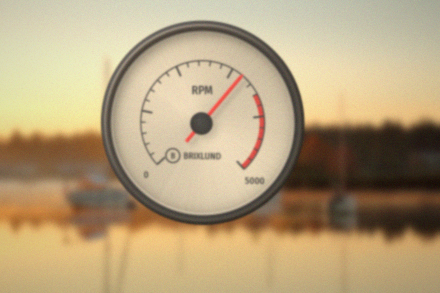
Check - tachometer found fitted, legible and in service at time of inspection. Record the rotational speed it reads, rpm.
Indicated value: 3200 rpm
